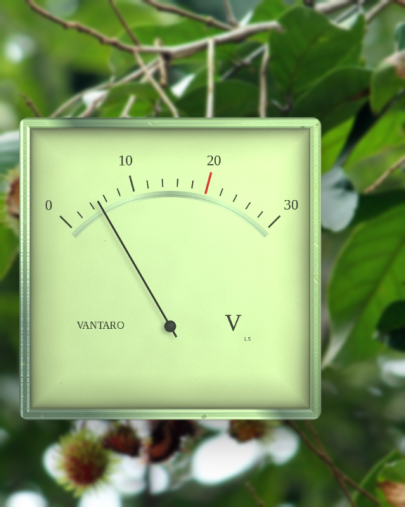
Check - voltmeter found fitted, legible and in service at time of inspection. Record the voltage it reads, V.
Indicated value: 5 V
